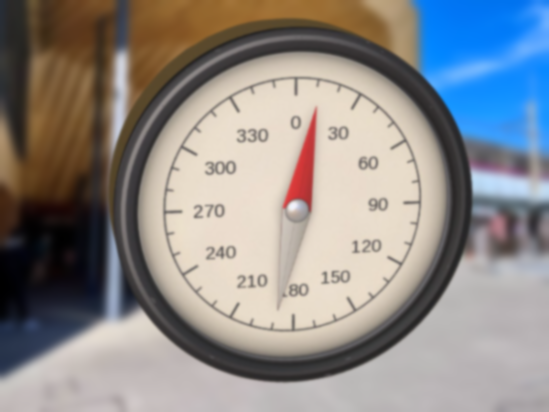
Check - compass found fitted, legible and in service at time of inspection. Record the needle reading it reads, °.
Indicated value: 10 °
